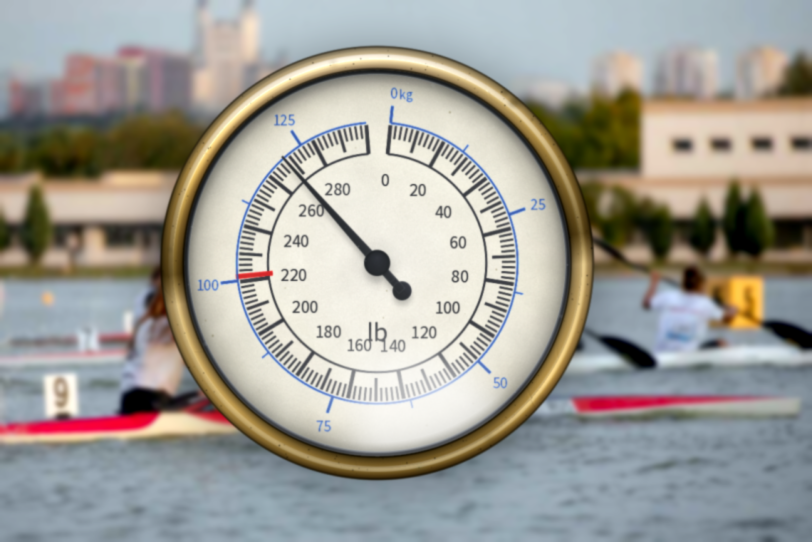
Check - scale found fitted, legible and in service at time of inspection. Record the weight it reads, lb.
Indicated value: 268 lb
